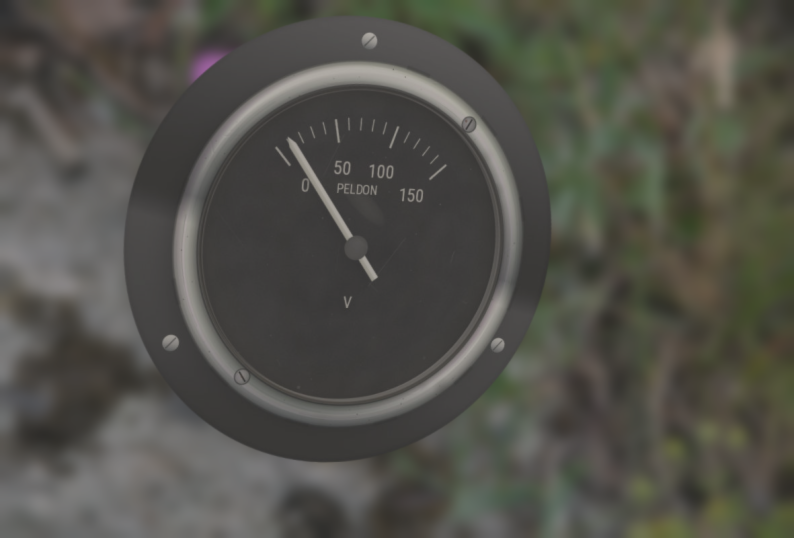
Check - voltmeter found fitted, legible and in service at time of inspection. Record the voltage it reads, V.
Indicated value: 10 V
